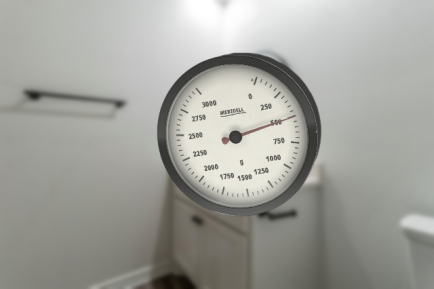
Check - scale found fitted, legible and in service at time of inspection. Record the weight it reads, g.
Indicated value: 500 g
